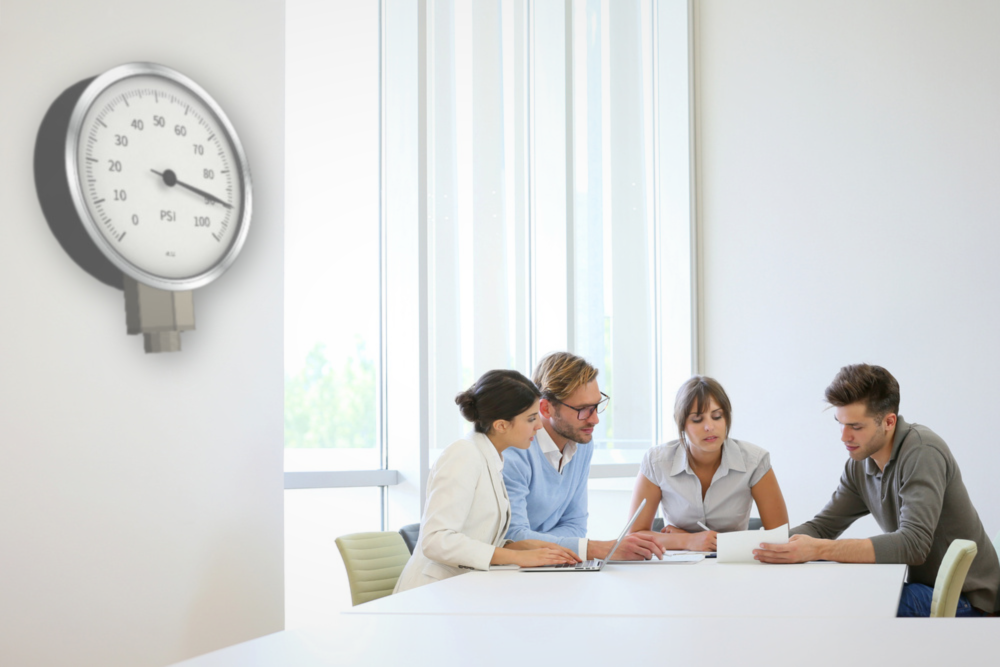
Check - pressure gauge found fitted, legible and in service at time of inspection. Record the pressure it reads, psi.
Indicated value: 90 psi
